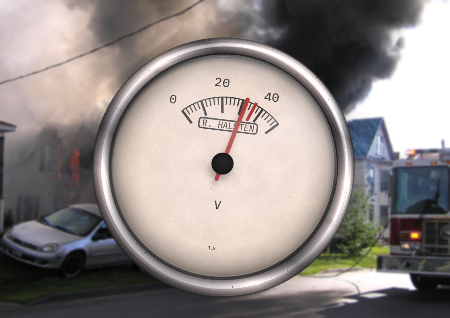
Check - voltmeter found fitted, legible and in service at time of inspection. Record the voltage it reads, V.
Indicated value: 32 V
